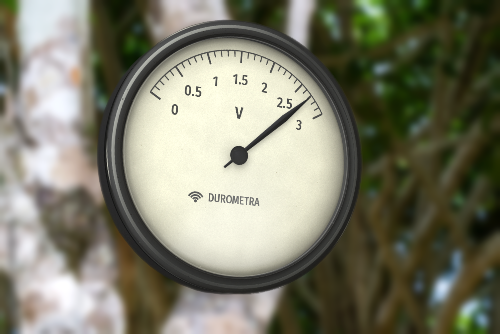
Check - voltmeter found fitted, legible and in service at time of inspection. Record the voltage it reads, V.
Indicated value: 2.7 V
